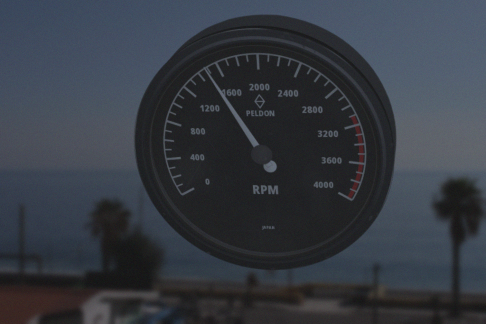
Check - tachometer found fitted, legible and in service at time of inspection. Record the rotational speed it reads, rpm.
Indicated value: 1500 rpm
